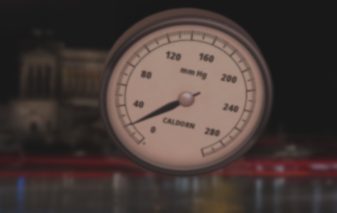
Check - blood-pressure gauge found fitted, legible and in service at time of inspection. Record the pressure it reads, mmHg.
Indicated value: 20 mmHg
